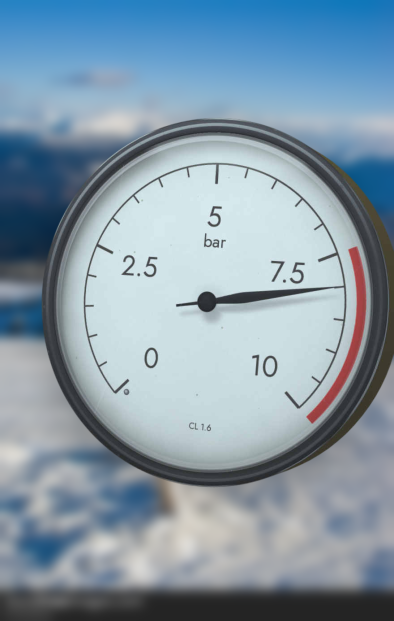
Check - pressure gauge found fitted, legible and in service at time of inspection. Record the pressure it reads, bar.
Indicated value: 8 bar
